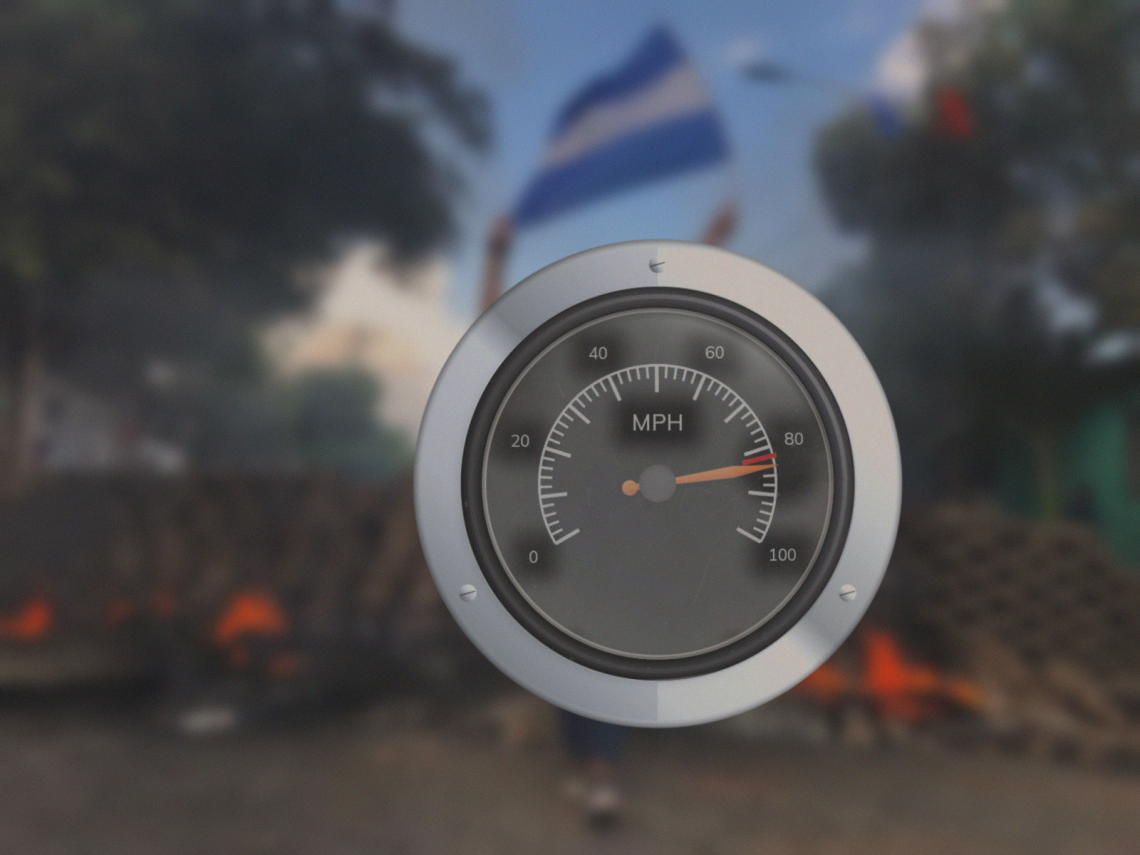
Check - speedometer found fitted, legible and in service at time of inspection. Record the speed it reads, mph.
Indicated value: 84 mph
